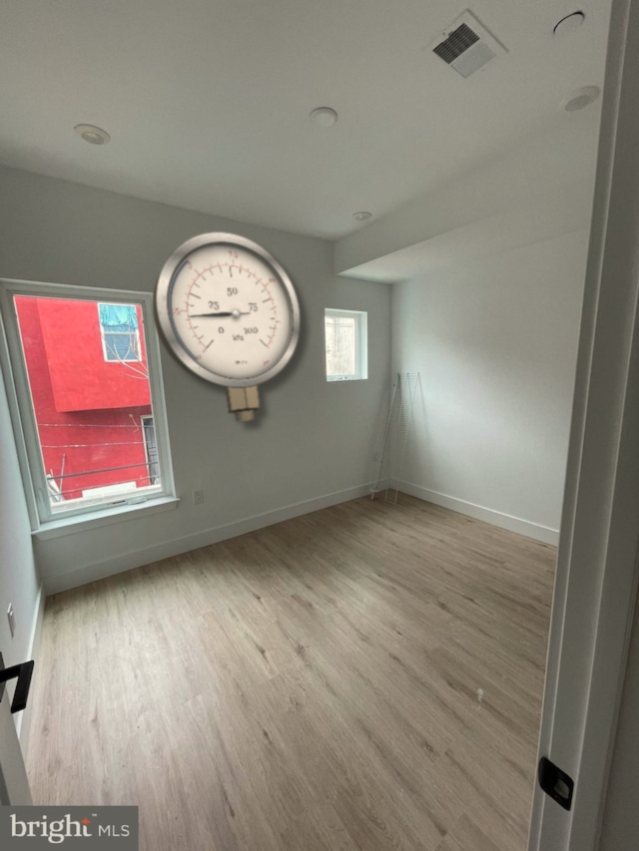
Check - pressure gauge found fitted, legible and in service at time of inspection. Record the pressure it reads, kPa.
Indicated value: 15 kPa
